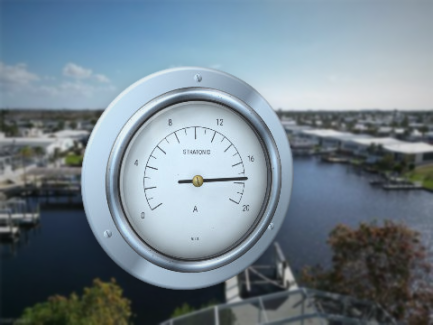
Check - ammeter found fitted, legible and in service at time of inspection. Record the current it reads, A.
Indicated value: 17.5 A
